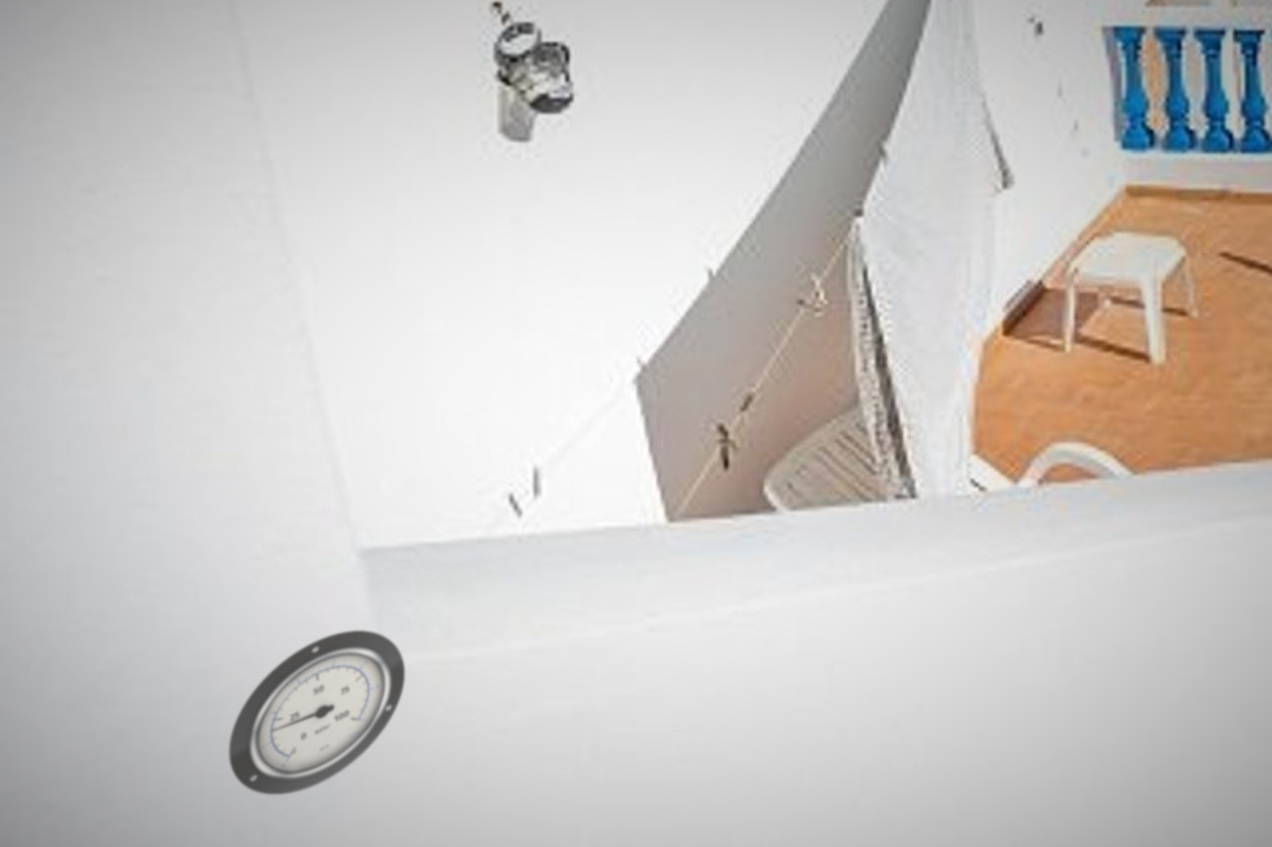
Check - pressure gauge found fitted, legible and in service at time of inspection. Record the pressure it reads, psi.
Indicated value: 20 psi
